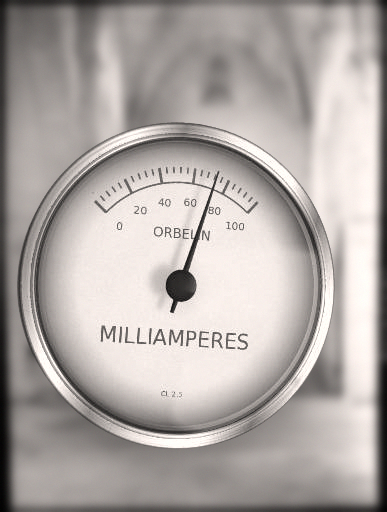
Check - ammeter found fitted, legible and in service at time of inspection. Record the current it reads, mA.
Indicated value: 72 mA
